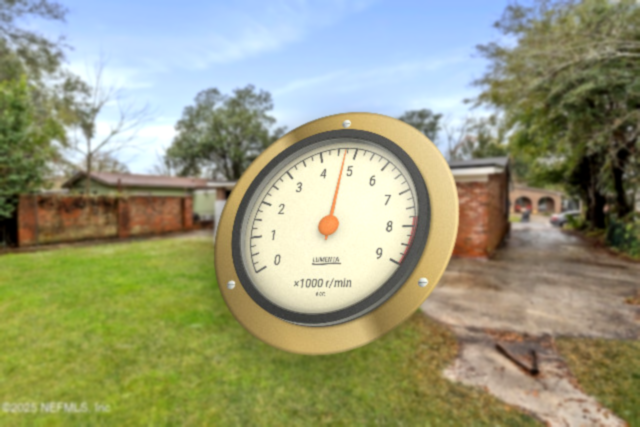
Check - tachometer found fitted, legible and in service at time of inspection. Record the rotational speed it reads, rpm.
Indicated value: 4750 rpm
